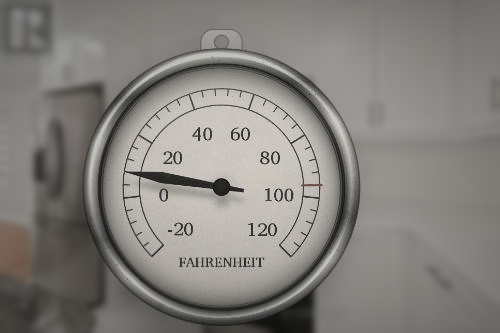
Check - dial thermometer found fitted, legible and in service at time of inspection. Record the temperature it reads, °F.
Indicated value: 8 °F
